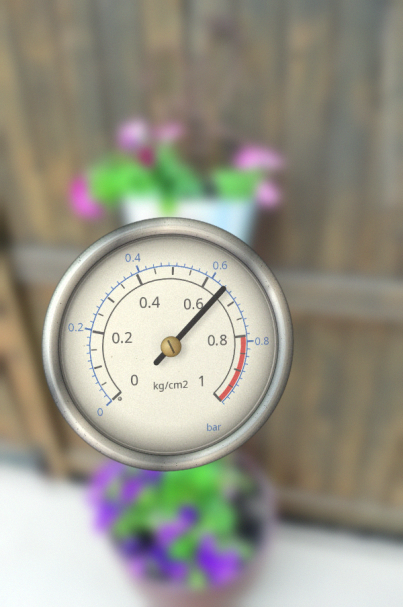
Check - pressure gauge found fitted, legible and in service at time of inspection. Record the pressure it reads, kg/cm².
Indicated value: 0.65 kg/cm²
